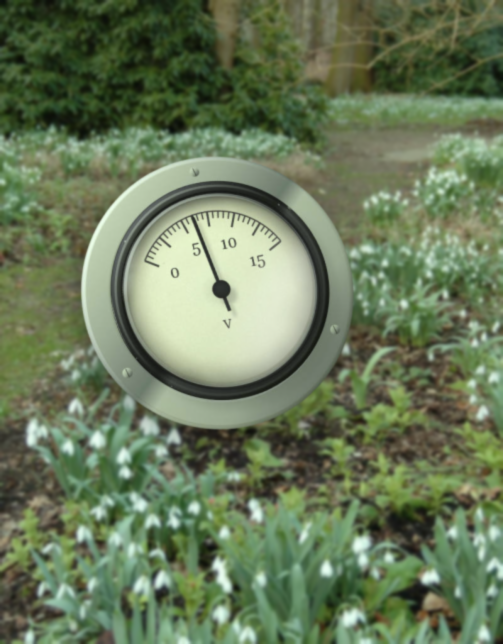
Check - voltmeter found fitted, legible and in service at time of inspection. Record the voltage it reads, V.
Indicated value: 6 V
